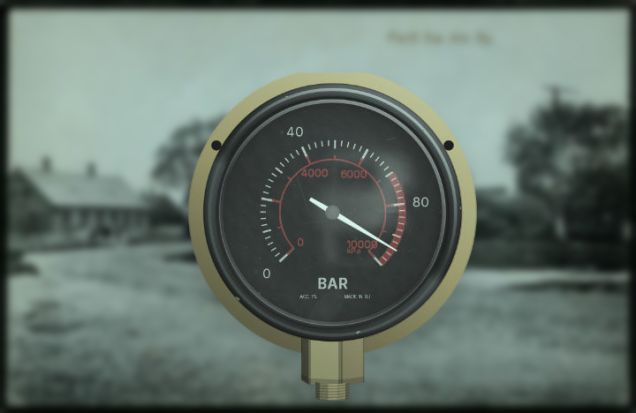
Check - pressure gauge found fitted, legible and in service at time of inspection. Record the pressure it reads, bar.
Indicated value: 94 bar
